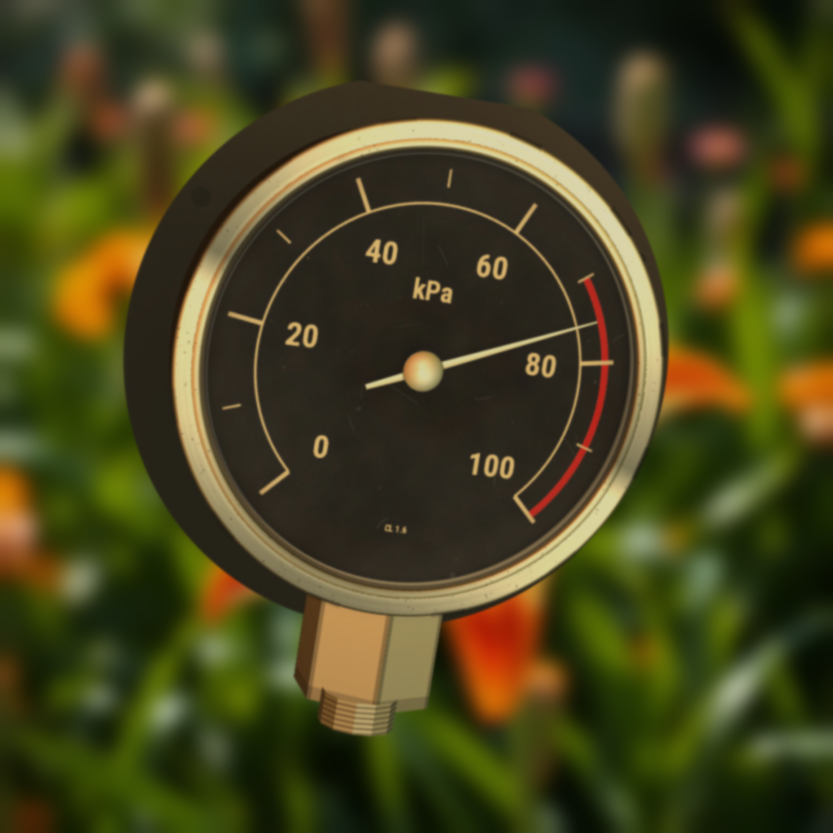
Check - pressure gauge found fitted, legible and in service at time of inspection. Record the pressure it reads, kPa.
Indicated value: 75 kPa
